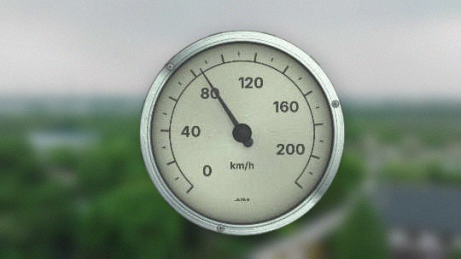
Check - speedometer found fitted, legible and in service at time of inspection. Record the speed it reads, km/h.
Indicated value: 85 km/h
